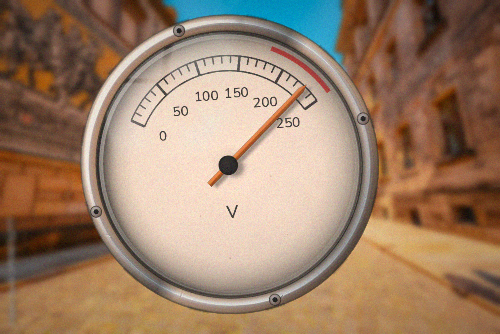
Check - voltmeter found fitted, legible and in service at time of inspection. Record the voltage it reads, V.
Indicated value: 230 V
